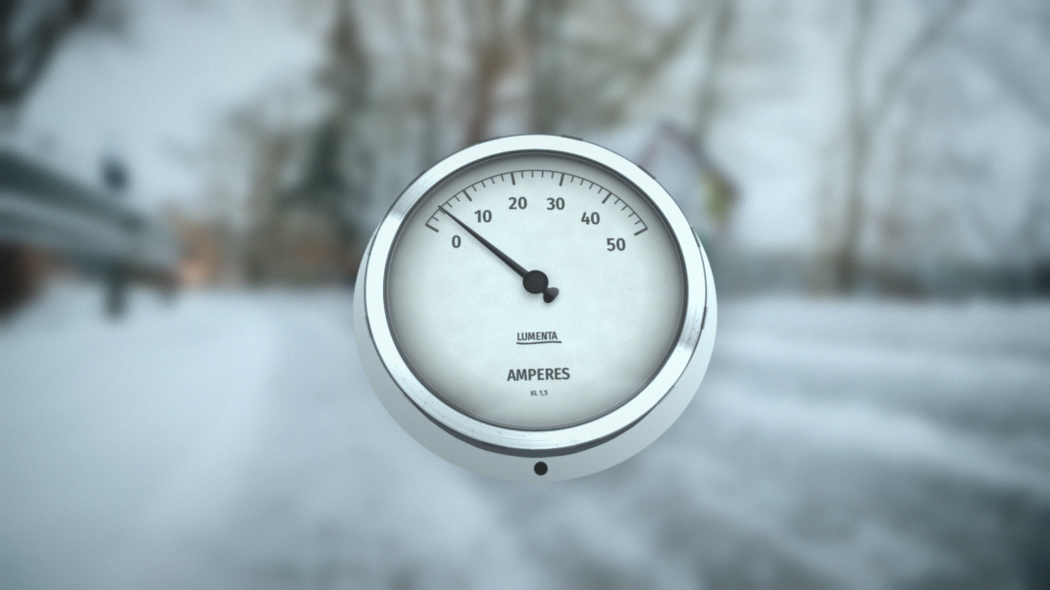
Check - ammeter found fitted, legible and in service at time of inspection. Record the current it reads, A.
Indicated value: 4 A
